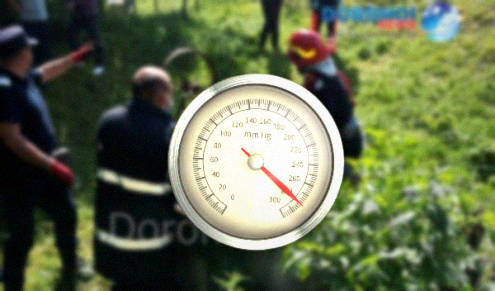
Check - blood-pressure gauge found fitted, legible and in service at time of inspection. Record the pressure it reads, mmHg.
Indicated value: 280 mmHg
